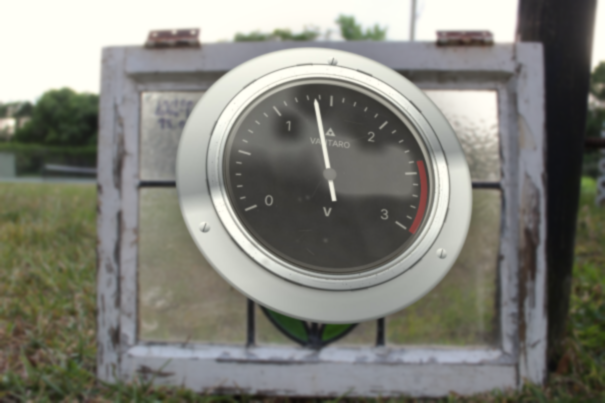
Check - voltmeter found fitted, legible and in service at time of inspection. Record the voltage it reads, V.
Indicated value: 1.35 V
